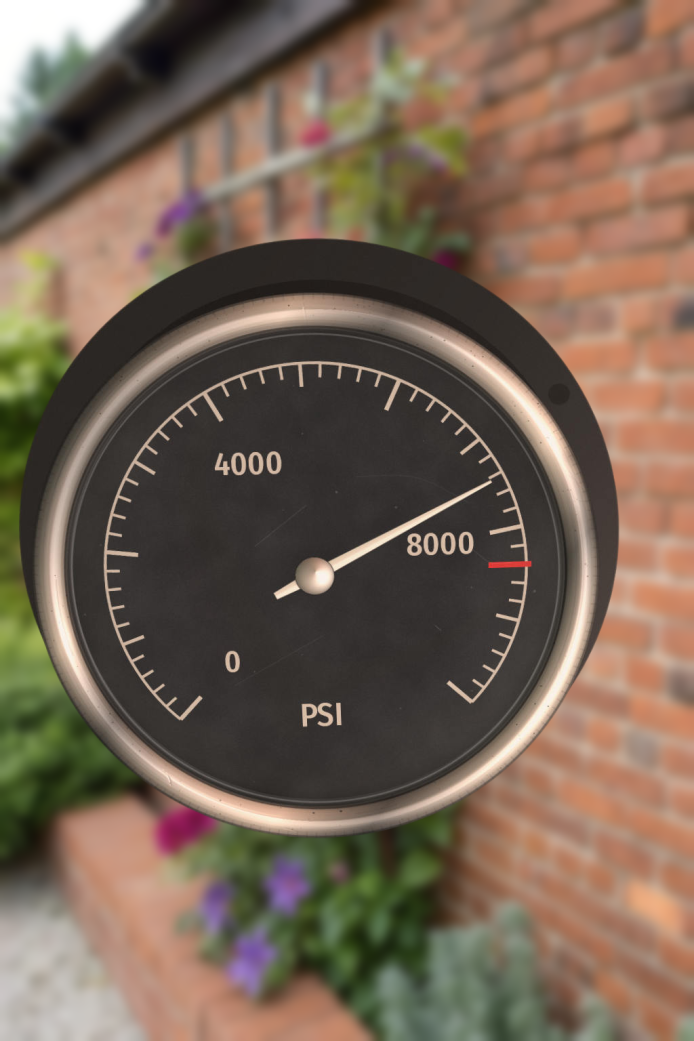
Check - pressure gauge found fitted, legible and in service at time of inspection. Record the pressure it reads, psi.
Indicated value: 7400 psi
